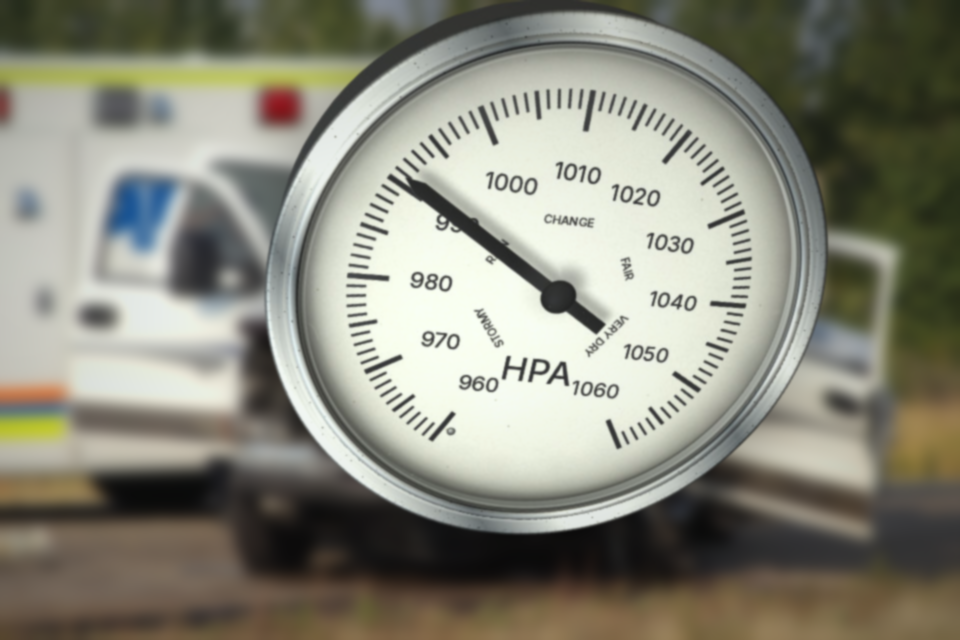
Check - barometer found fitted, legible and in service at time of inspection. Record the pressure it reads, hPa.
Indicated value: 991 hPa
